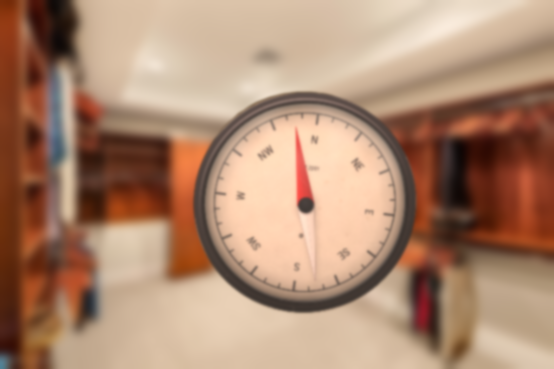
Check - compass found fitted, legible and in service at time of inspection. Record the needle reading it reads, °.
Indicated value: 345 °
